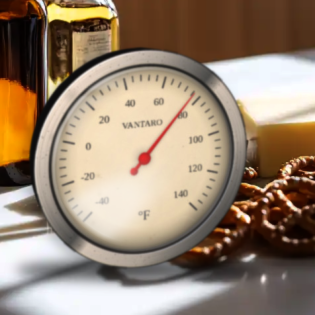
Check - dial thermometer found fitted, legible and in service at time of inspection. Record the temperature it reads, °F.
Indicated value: 76 °F
